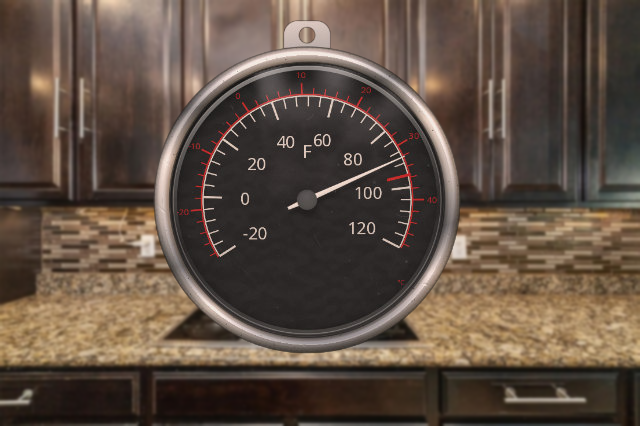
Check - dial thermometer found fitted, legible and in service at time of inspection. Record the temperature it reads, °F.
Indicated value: 90 °F
